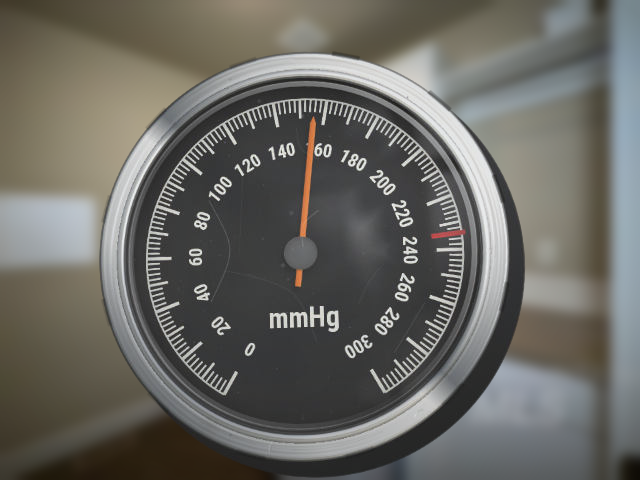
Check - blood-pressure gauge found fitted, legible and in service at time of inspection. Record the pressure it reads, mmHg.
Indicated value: 156 mmHg
